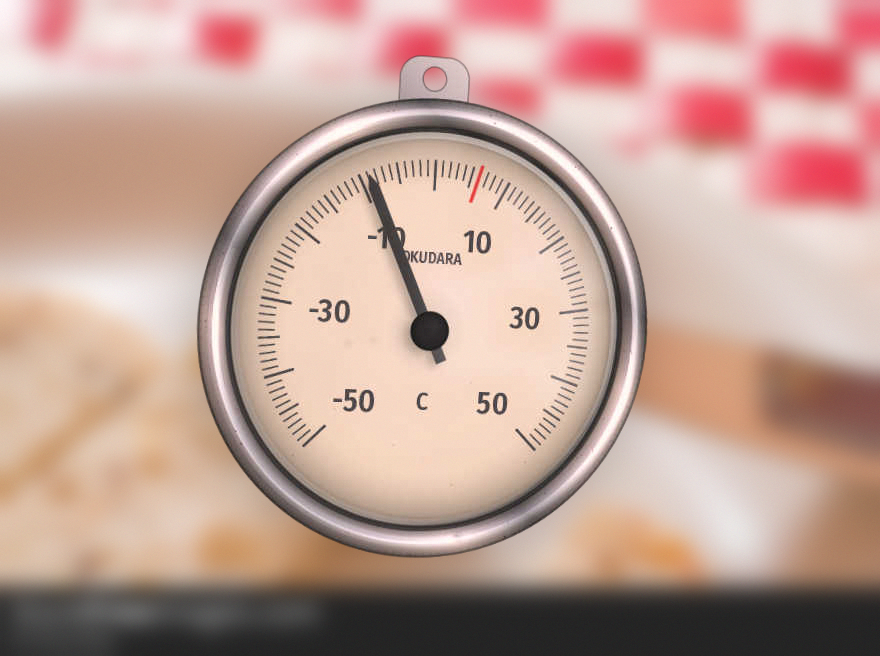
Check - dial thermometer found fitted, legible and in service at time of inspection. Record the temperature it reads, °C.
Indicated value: -9 °C
